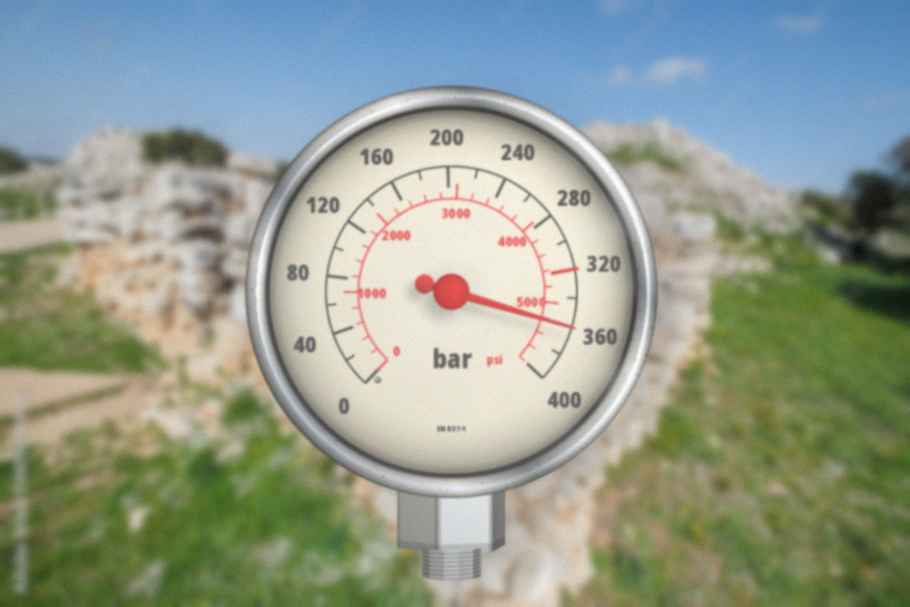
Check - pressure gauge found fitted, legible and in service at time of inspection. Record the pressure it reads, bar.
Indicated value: 360 bar
